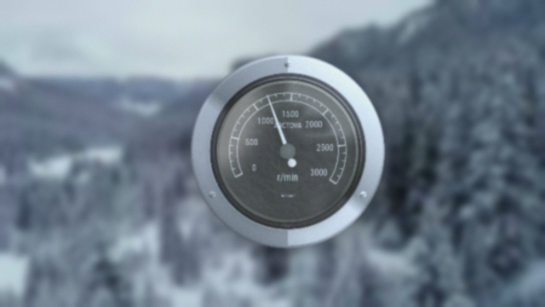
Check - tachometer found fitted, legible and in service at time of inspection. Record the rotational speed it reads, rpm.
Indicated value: 1200 rpm
